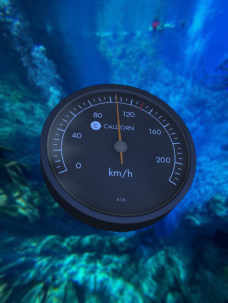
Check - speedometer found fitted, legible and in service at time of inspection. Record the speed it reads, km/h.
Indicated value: 105 km/h
